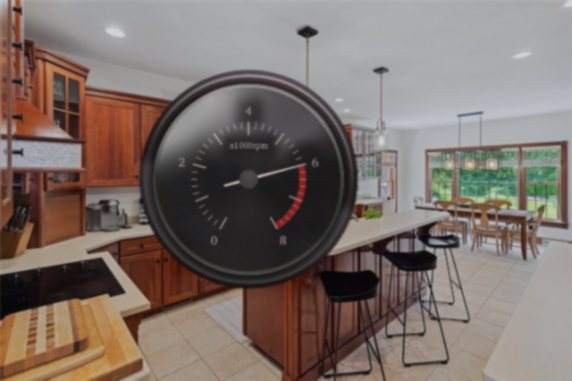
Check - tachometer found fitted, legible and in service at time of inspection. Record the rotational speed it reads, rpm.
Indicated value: 6000 rpm
